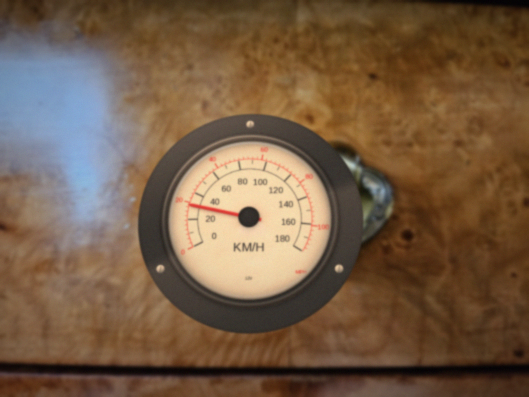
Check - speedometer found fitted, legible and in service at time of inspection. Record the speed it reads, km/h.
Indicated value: 30 km/h
